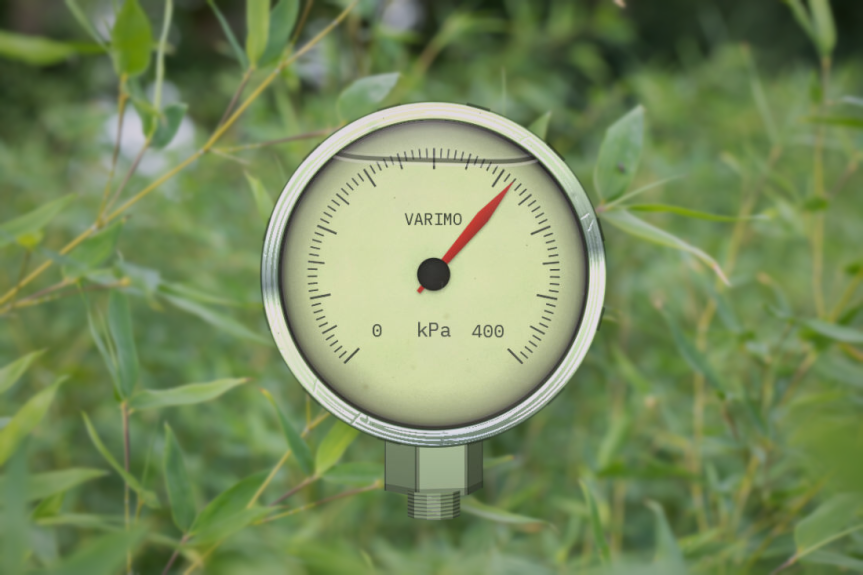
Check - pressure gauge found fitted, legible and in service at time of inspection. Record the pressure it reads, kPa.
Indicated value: 260 kPa
